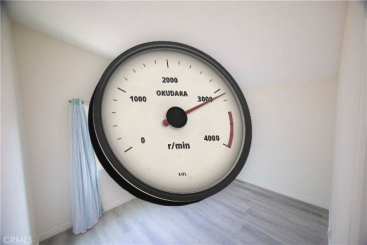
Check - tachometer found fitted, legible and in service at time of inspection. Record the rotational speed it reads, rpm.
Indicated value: 3100 rpm
